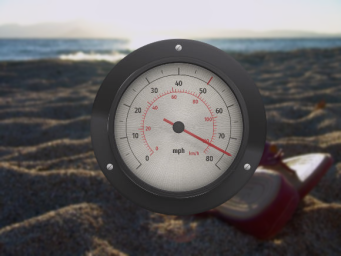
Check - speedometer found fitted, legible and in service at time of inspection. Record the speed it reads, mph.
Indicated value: 75 mph
